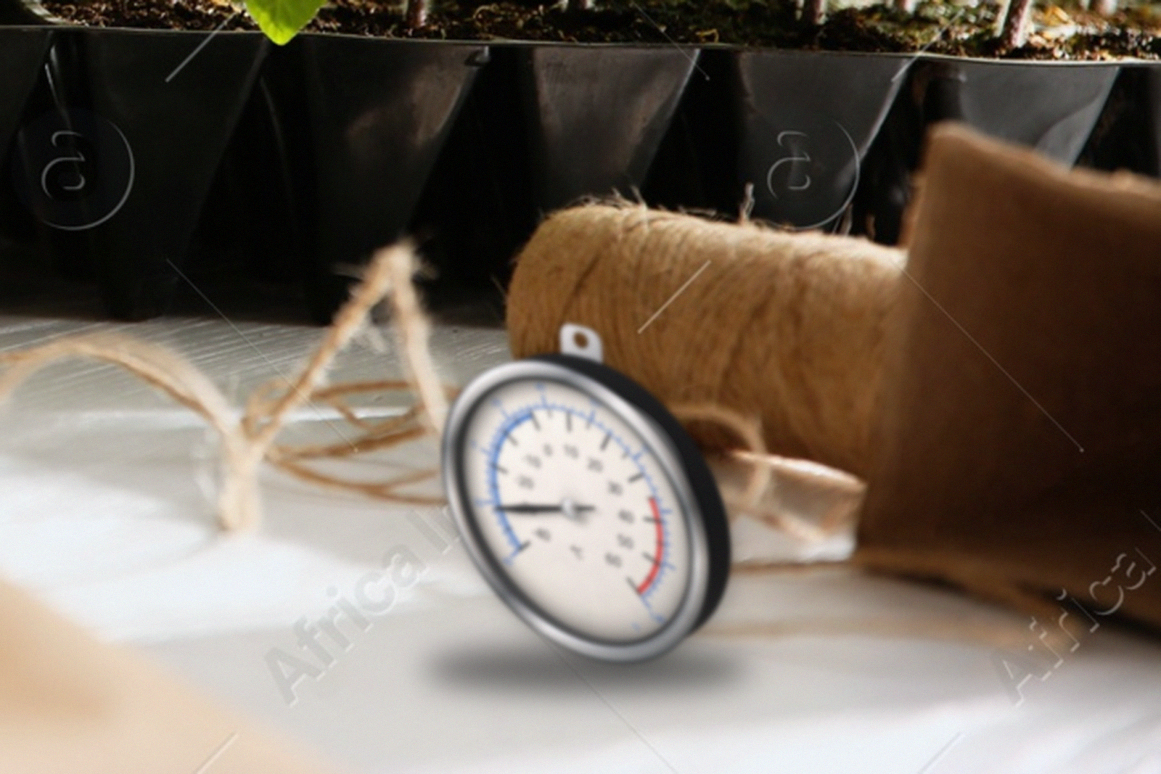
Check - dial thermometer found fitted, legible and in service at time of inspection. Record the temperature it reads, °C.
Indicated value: -30 °C
